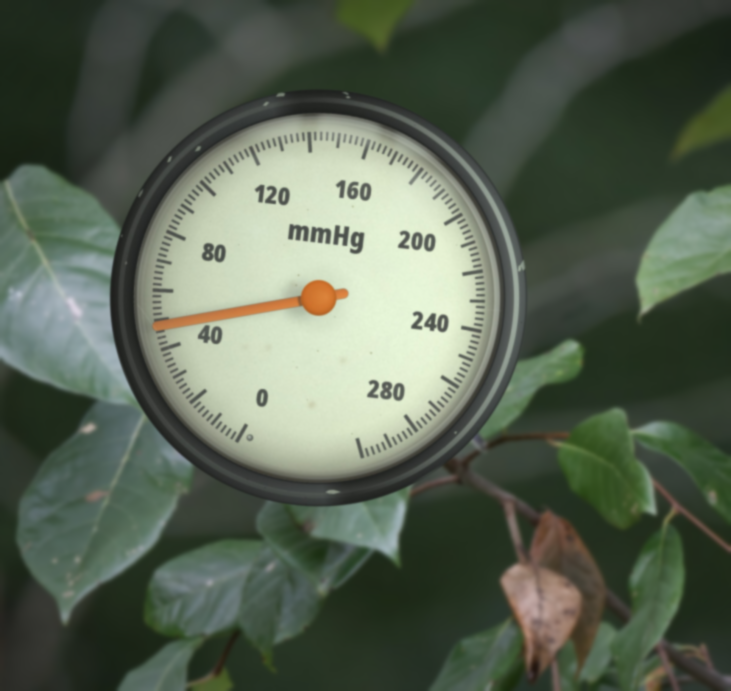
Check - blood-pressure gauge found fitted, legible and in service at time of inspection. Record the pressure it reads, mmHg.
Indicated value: 48 mmHg
